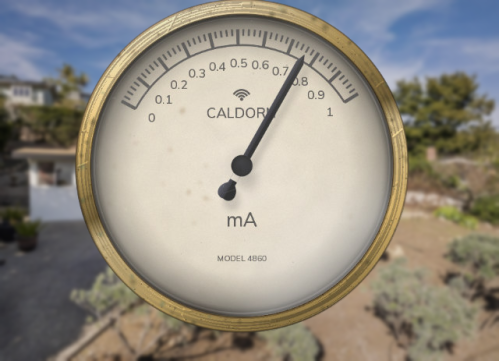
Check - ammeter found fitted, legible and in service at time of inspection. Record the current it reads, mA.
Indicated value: 0.76 mA
